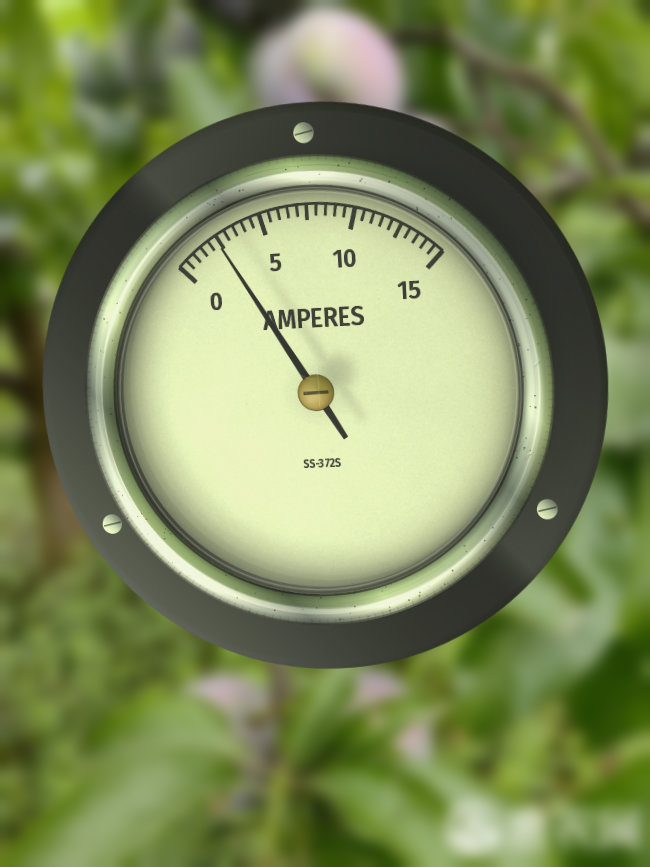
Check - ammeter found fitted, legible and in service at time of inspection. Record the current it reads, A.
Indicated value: 2.5 A
